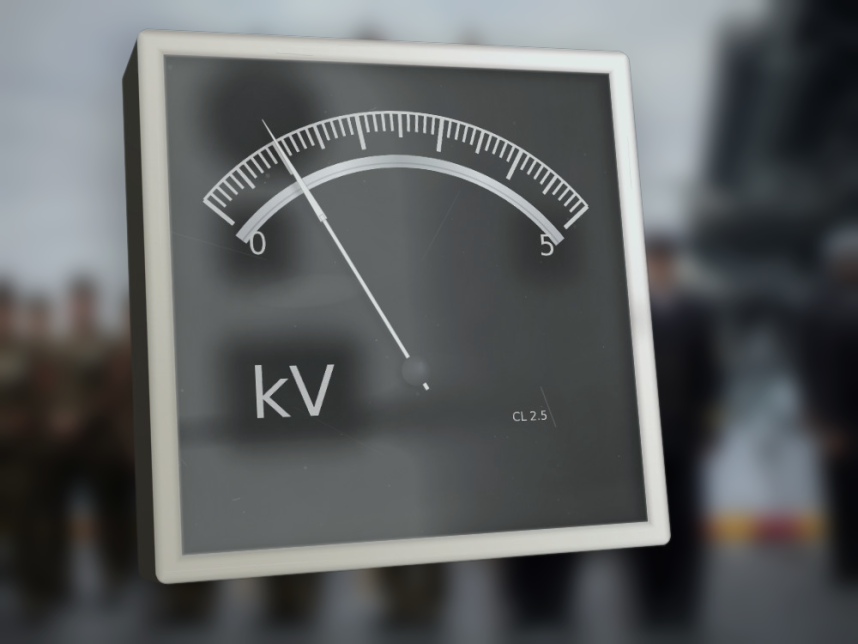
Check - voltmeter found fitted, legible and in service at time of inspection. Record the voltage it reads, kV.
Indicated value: 1 kV
